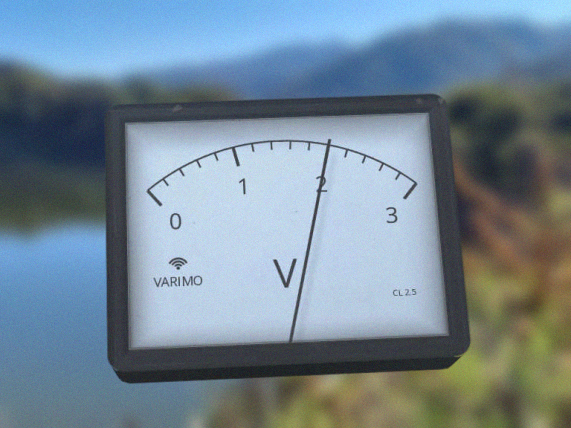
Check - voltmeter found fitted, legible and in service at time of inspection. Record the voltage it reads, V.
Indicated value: 2 V
